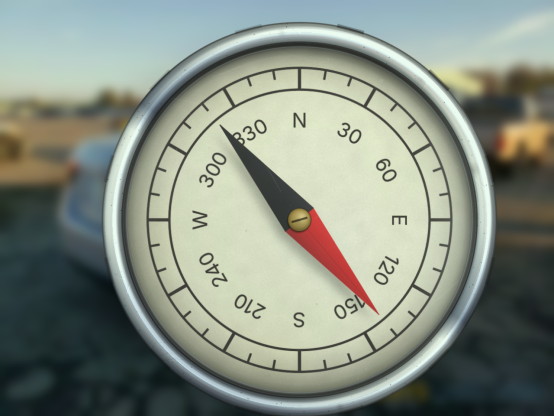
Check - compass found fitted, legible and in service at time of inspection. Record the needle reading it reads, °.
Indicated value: 140 °
